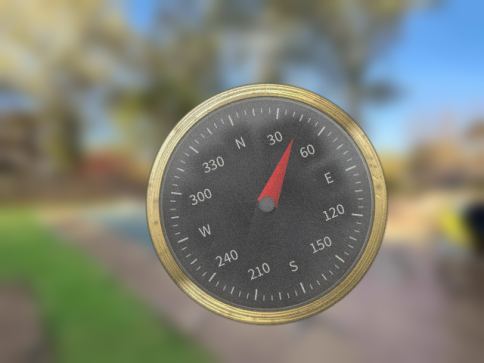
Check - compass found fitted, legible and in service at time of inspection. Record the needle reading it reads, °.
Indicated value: 45 °
